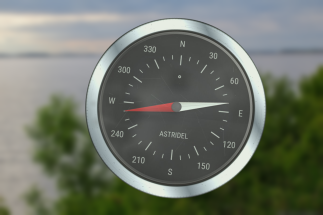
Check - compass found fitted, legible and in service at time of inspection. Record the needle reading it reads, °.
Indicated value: 260 °
